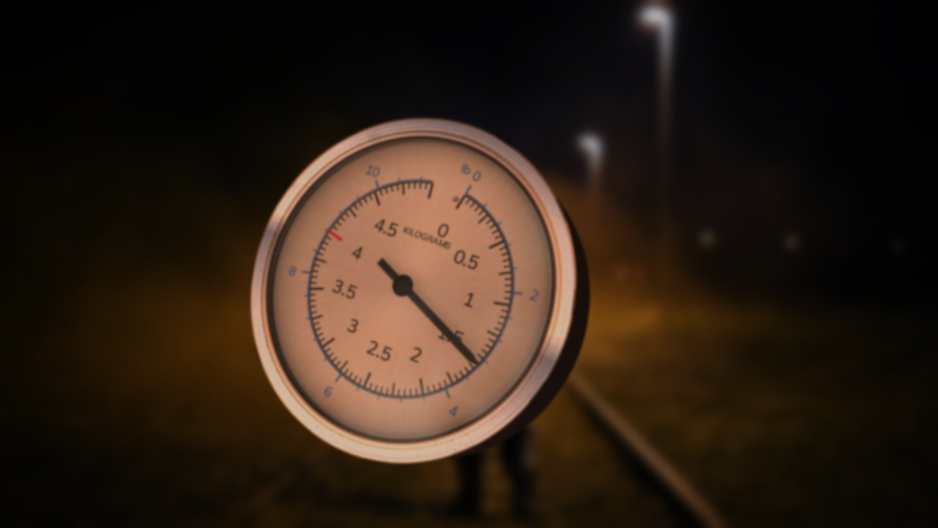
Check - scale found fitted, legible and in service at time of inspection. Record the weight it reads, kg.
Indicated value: 1.5 kg
